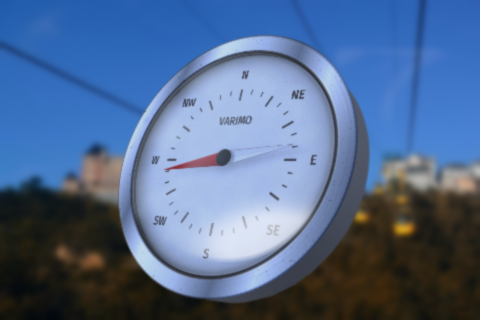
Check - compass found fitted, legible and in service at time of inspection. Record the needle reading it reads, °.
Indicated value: 260 °
